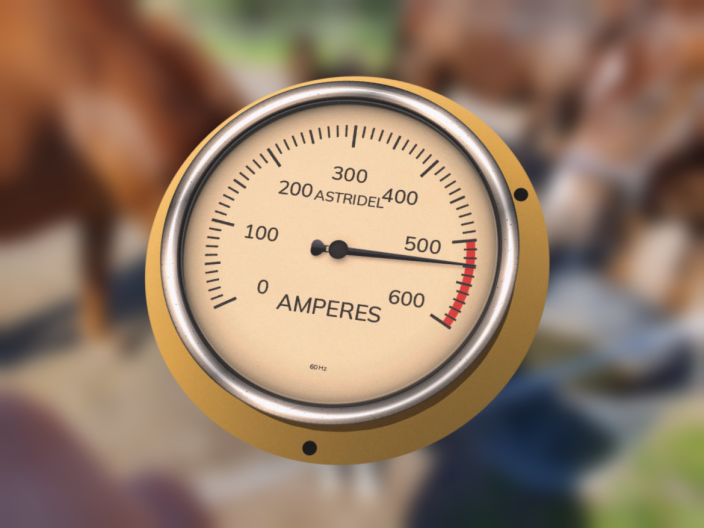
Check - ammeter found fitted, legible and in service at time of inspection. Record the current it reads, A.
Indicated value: 530 A
